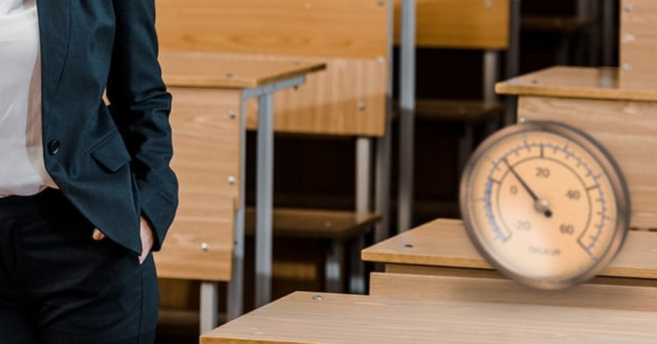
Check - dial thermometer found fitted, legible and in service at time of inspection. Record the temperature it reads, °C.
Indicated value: 8 °C
